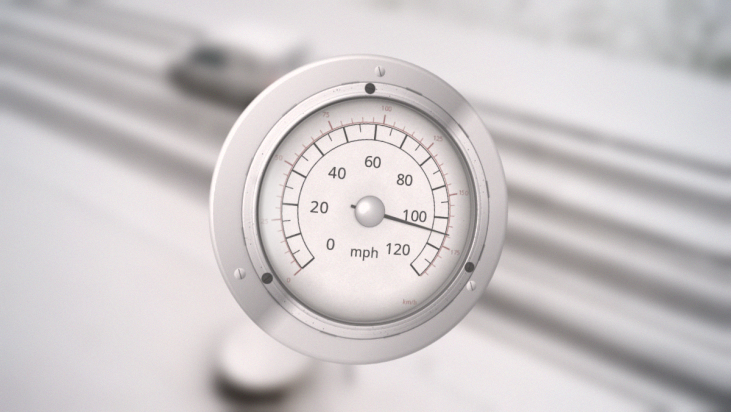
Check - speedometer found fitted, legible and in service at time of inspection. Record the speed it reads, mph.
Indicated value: 105 mph
